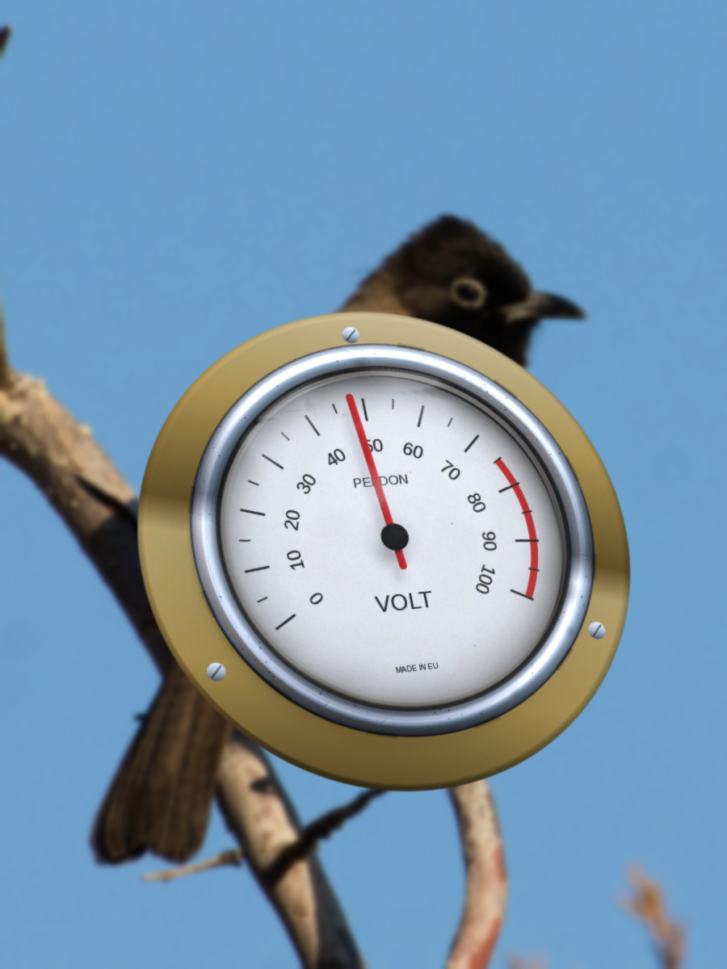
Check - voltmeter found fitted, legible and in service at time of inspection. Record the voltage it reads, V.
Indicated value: 47.5 V
